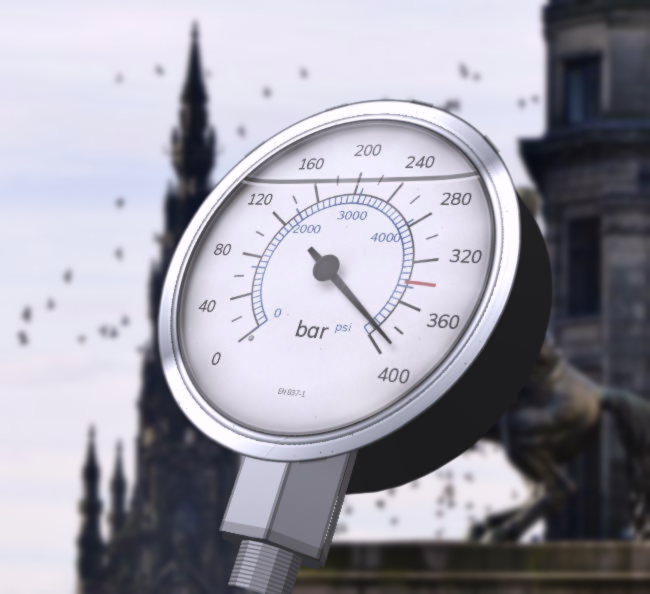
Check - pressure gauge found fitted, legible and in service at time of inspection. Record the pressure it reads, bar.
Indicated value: 390 bar
